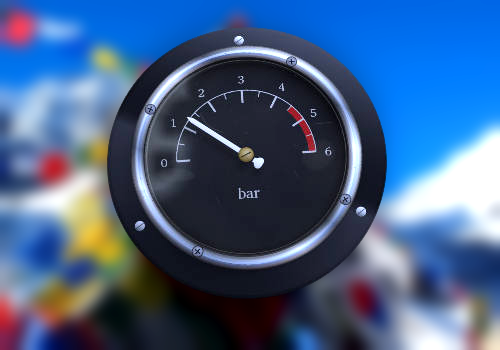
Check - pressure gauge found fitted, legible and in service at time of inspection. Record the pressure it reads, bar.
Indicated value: 1.25 bar
